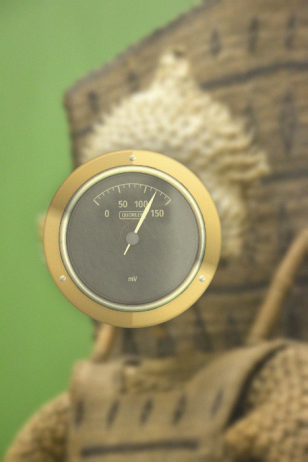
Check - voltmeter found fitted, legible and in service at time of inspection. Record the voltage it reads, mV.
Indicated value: 120 mV
